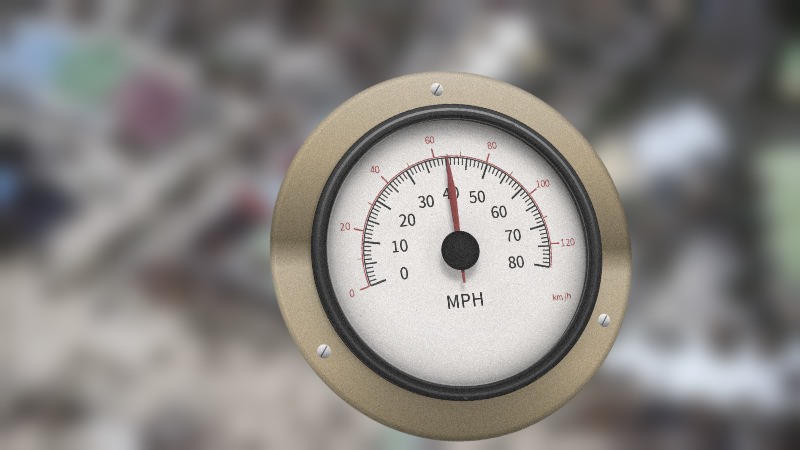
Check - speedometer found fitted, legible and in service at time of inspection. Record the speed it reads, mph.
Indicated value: 40 mph
